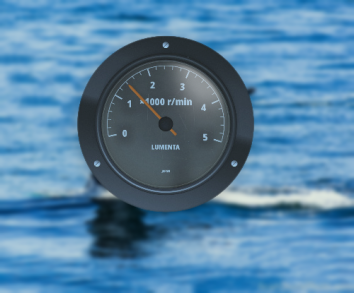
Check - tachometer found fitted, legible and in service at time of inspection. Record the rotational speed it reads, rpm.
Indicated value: 1400 rpm
